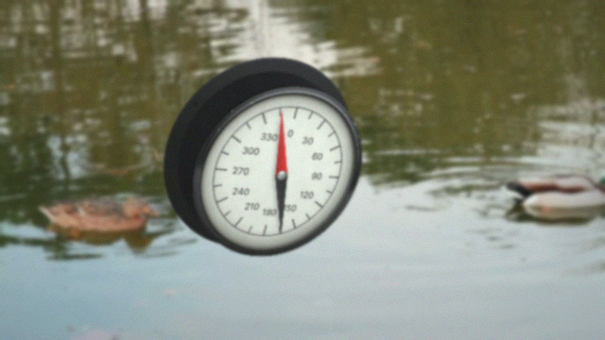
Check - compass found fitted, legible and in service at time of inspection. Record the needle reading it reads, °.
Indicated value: 345 °
